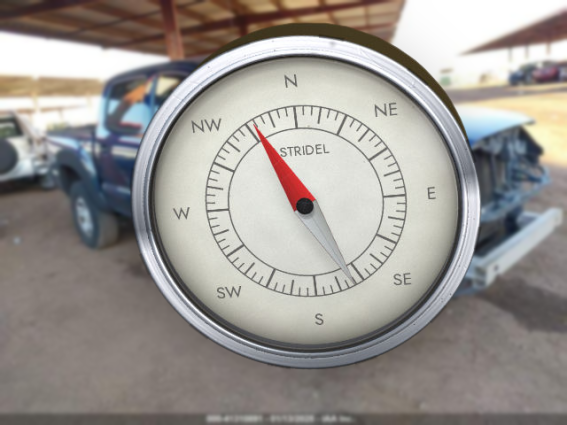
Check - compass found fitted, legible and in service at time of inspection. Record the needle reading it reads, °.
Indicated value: 335 °
